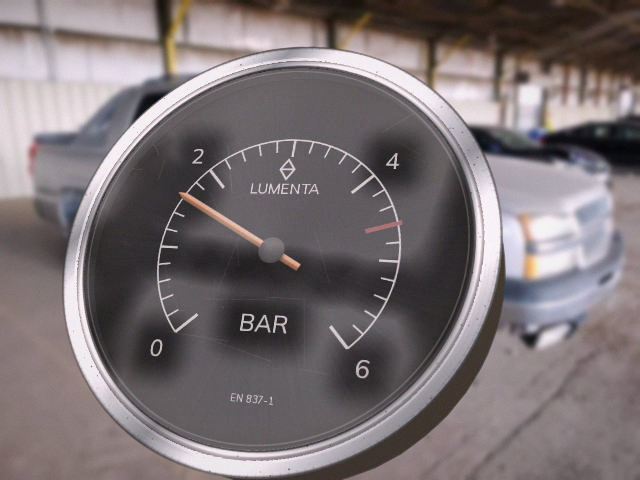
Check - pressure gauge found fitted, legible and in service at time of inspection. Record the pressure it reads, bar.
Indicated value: 1.6 bar
